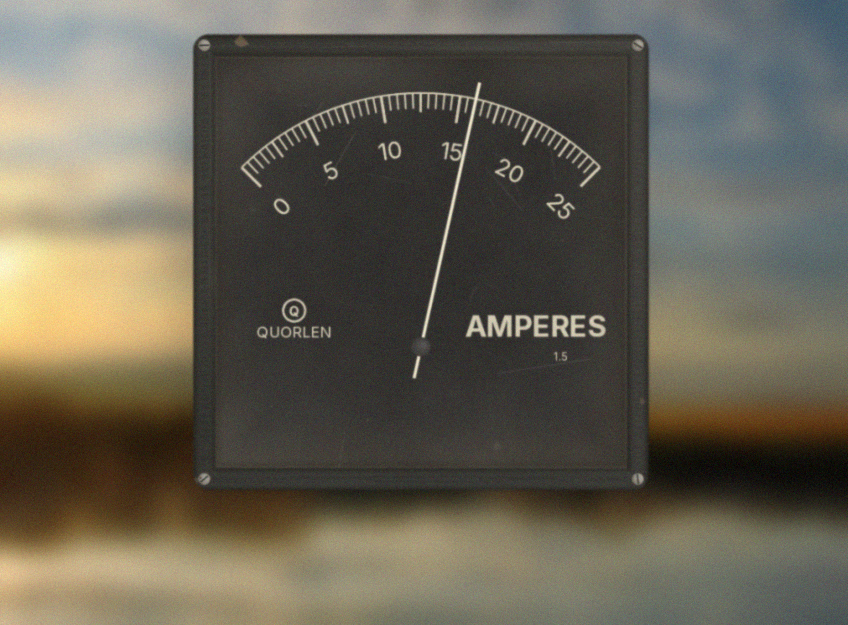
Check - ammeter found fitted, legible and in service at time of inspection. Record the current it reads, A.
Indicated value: 16 A
